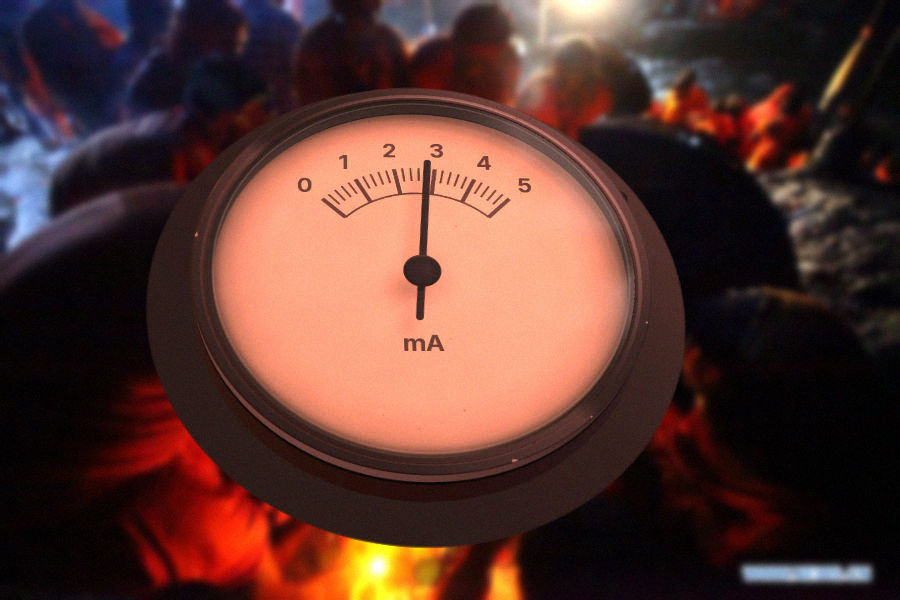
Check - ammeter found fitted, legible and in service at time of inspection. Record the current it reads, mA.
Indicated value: 2.8 mA
